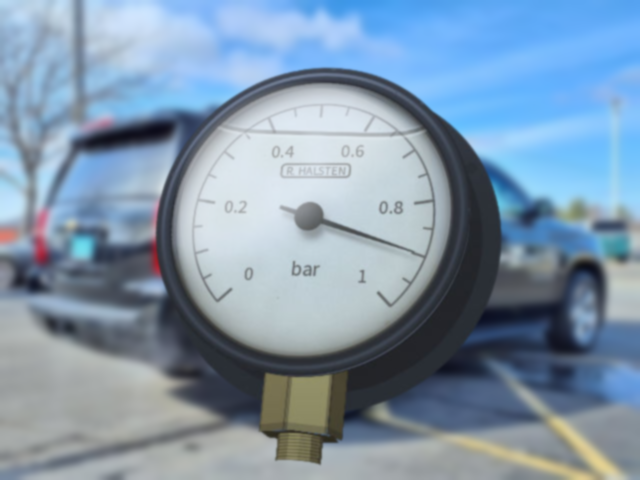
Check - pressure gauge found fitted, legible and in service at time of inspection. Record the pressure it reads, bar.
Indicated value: 0.9 bar
